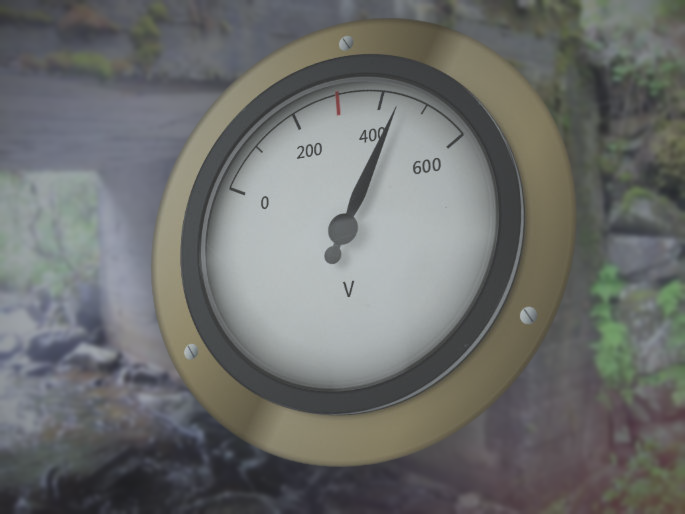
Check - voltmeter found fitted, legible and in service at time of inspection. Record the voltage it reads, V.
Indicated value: 450 V
